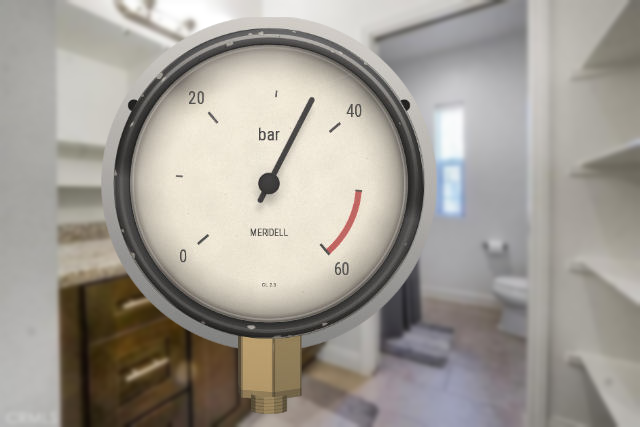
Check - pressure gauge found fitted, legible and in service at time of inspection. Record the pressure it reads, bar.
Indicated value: 35 bar
